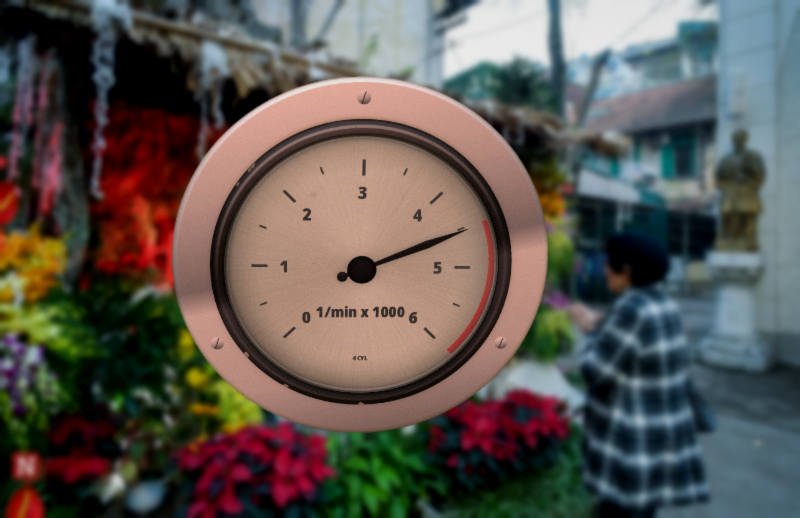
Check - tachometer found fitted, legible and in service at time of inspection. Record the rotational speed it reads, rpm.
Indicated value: 4500 rpm
